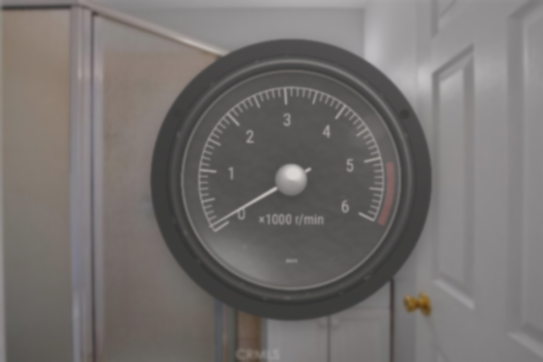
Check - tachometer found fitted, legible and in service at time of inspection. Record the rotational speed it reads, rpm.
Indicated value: 100 rpm
